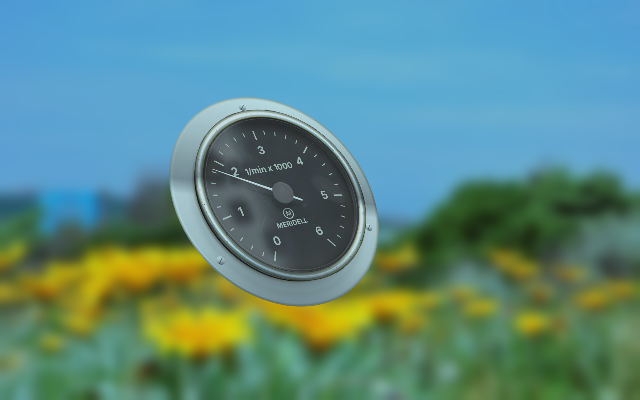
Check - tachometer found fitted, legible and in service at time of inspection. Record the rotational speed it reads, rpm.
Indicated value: 1800 rpm
